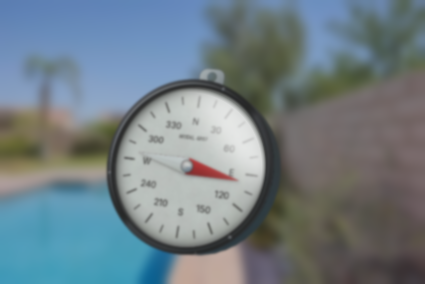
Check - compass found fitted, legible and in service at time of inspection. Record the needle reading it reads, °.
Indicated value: 97.5 °
